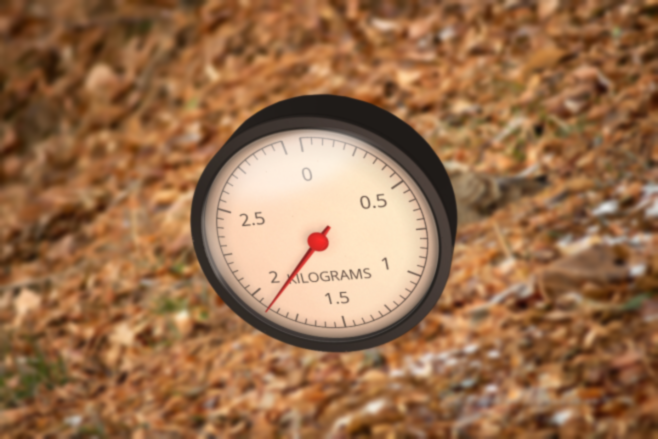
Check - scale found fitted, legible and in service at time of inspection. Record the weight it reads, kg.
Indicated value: 1.9 kg
